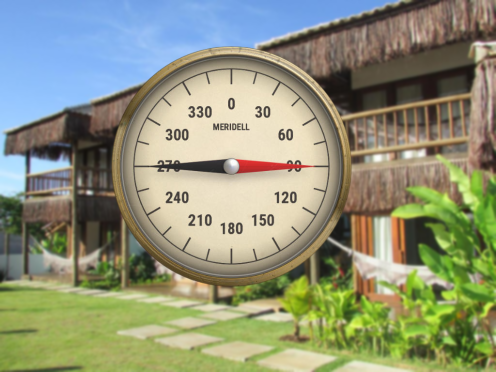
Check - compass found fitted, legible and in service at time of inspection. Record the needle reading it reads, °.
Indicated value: 90 °
